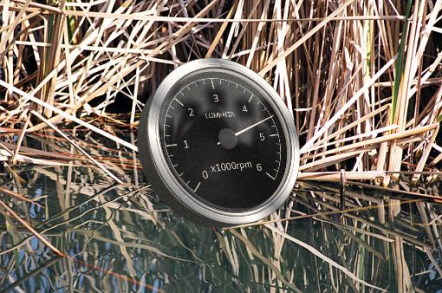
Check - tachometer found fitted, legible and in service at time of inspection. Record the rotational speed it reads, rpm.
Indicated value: 4600 rpm
